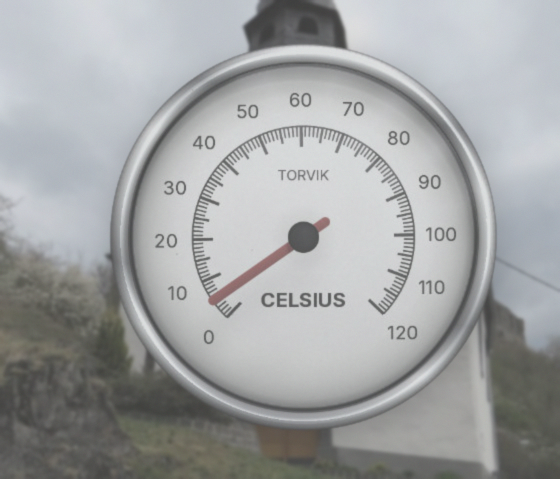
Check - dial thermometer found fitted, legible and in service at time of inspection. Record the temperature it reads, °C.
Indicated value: 5 °C
